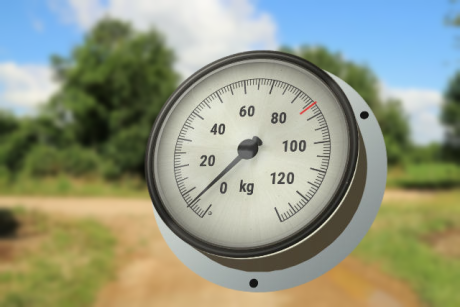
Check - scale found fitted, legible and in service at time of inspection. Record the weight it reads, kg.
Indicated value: 5 kg
